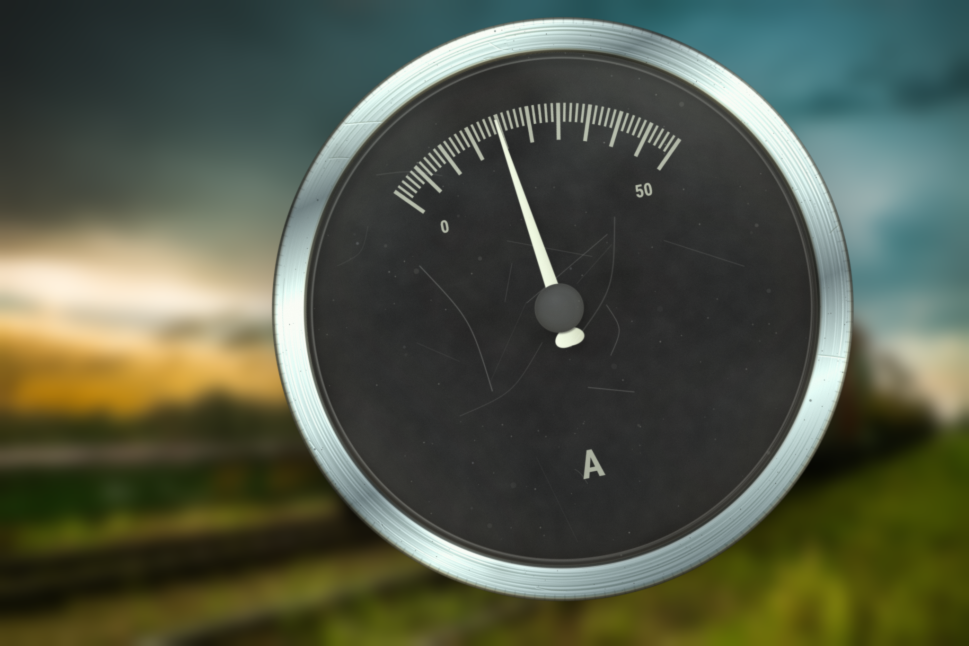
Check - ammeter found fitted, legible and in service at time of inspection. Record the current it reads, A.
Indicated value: 20 A
